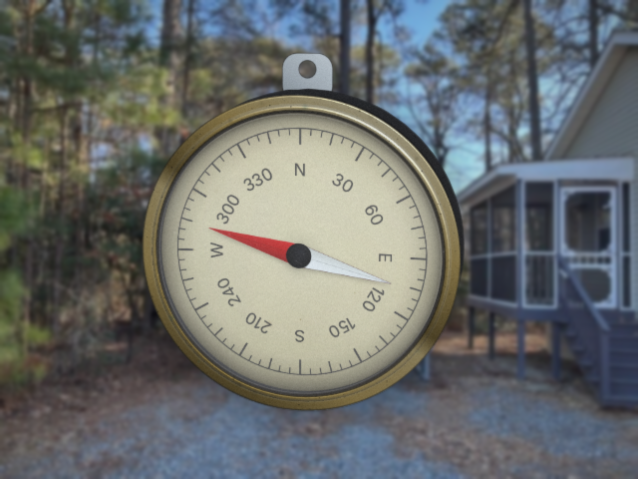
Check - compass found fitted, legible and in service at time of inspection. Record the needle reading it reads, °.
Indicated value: 285 °
